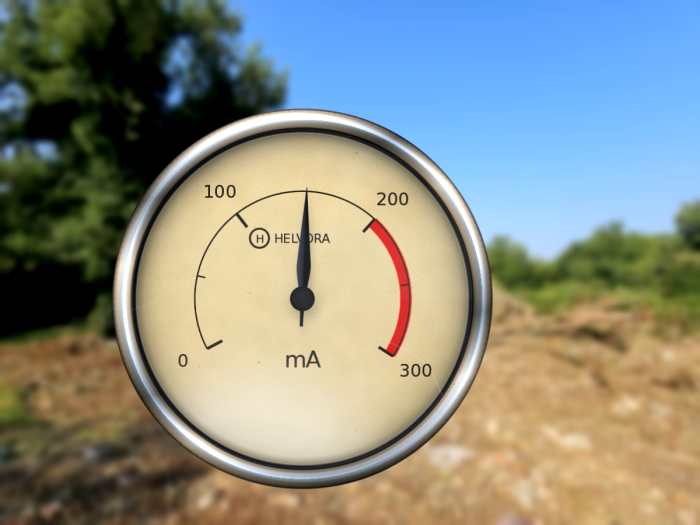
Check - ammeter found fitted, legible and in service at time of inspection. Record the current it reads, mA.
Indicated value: 150 mA
